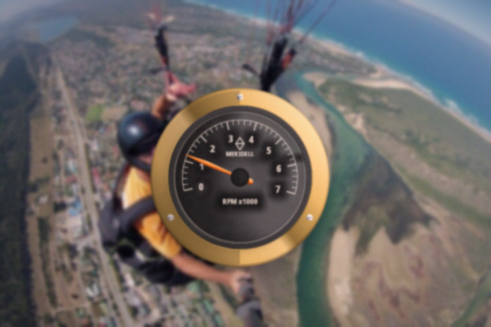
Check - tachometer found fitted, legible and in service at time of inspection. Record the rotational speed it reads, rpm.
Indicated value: 1200 rpm
